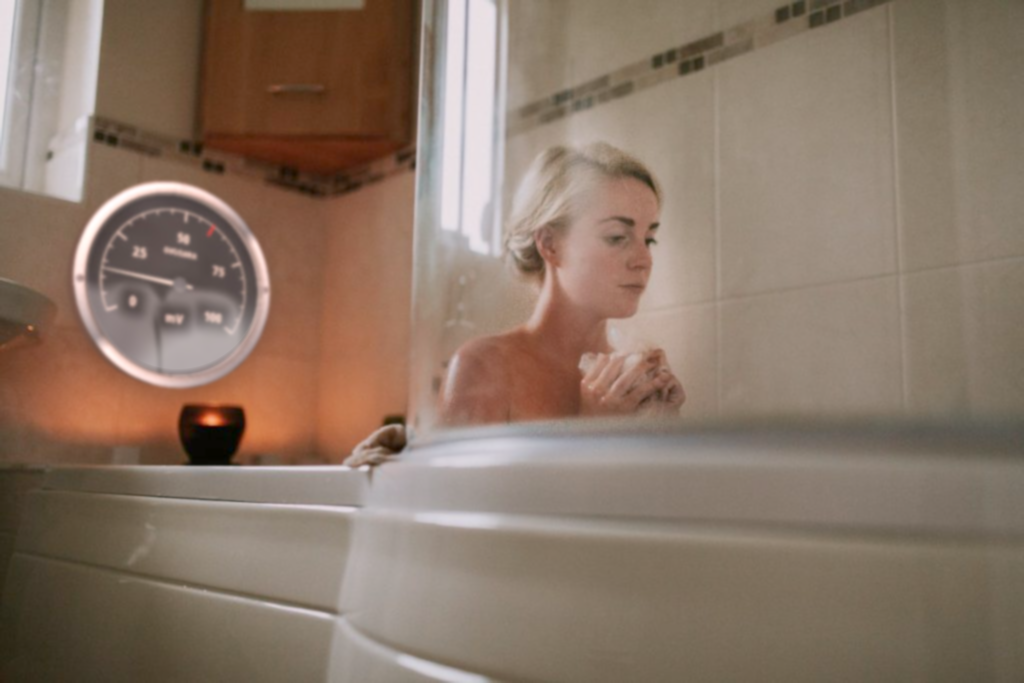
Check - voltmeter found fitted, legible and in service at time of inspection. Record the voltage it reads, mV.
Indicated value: 12.5 mV
